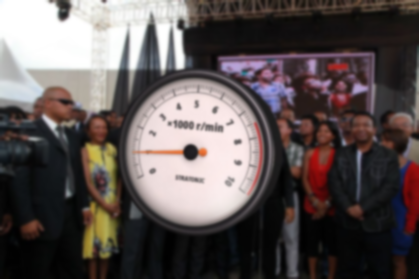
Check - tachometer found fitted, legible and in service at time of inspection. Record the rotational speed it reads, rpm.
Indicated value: 1000 rpm
